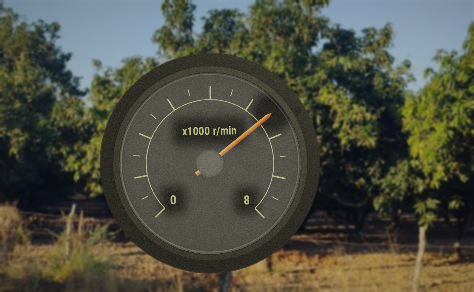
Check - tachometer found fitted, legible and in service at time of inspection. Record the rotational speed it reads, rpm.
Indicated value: 5500 rpm
